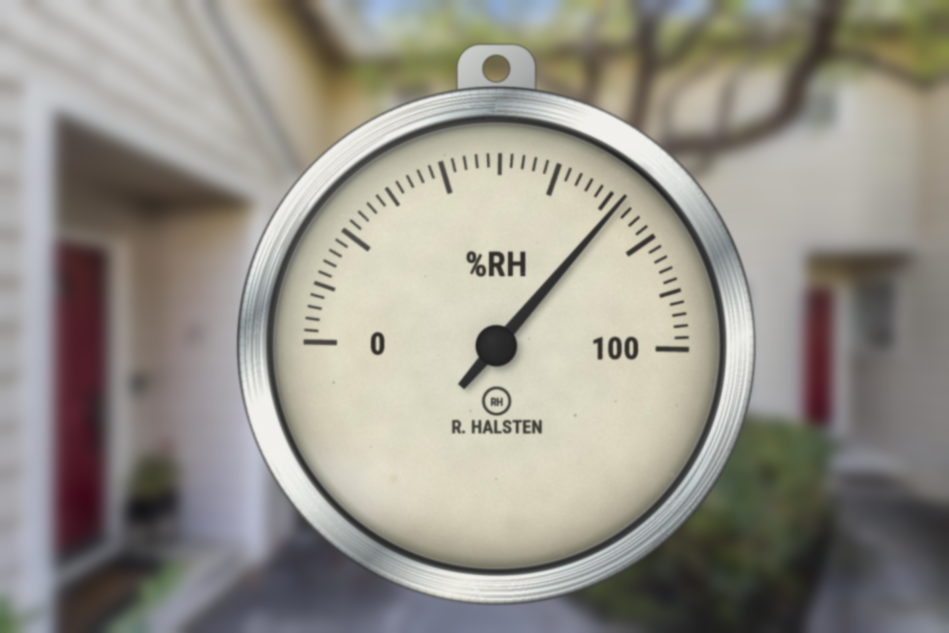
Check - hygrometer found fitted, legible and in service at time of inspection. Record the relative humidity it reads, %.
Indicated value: 72 %
